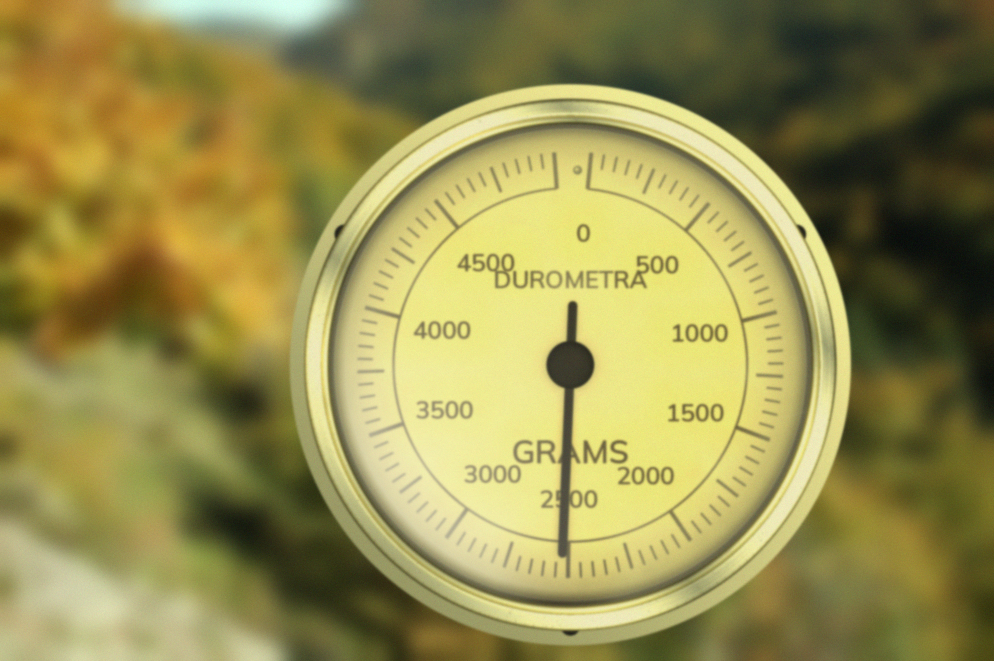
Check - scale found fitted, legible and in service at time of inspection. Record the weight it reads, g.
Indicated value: 2525 g
